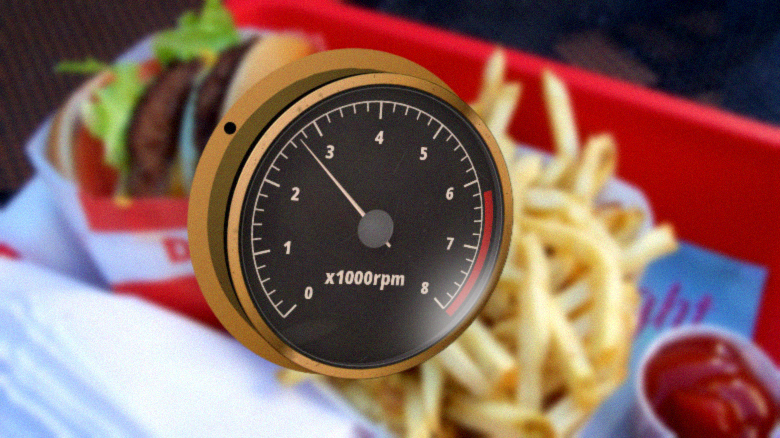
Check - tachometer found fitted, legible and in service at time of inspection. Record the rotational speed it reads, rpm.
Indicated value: 2700 rpm
